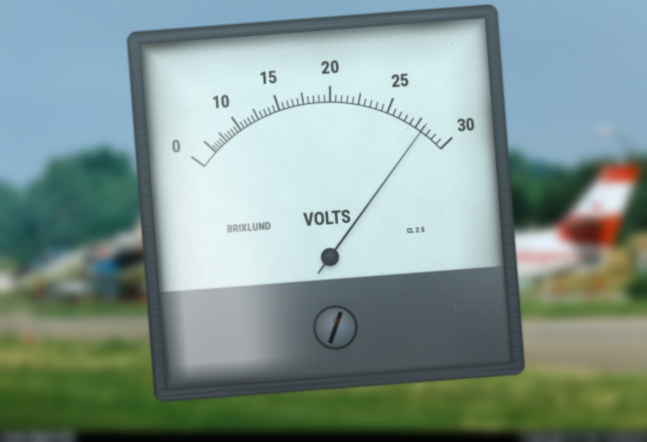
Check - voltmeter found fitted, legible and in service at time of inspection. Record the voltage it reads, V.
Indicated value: 28 V
